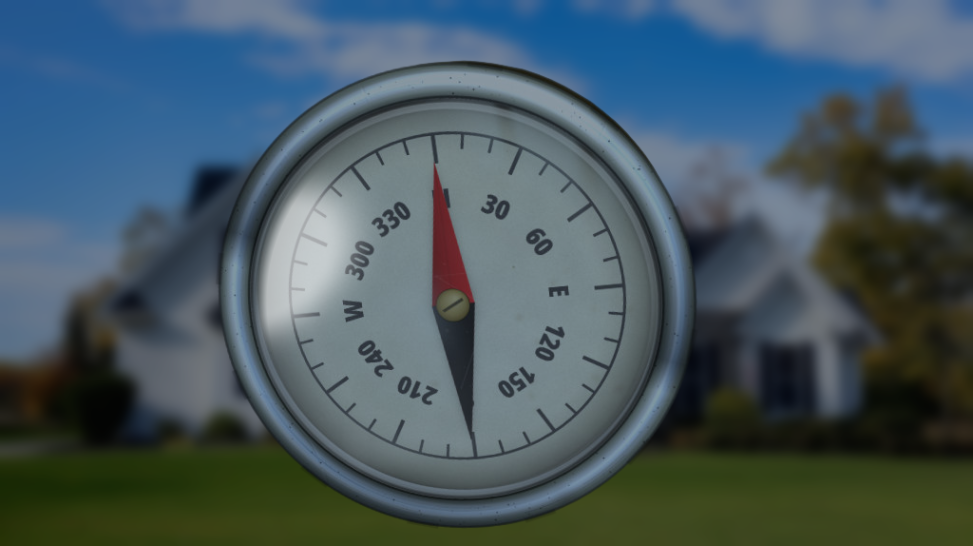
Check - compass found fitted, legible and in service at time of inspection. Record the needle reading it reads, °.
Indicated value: 0 °
